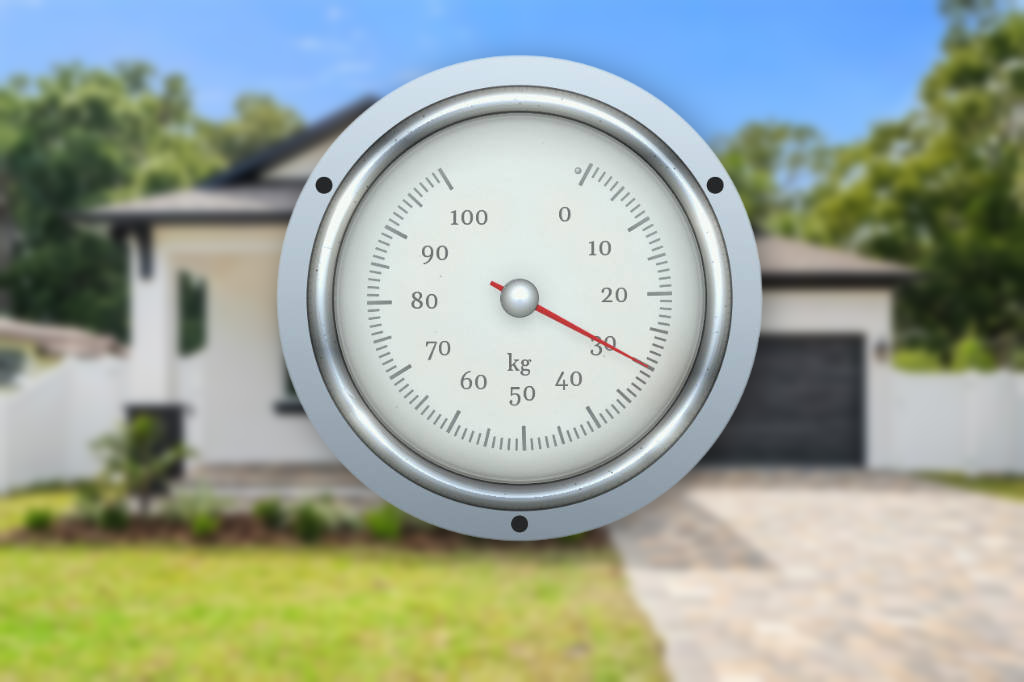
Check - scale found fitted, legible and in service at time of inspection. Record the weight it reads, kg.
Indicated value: 30 kg
